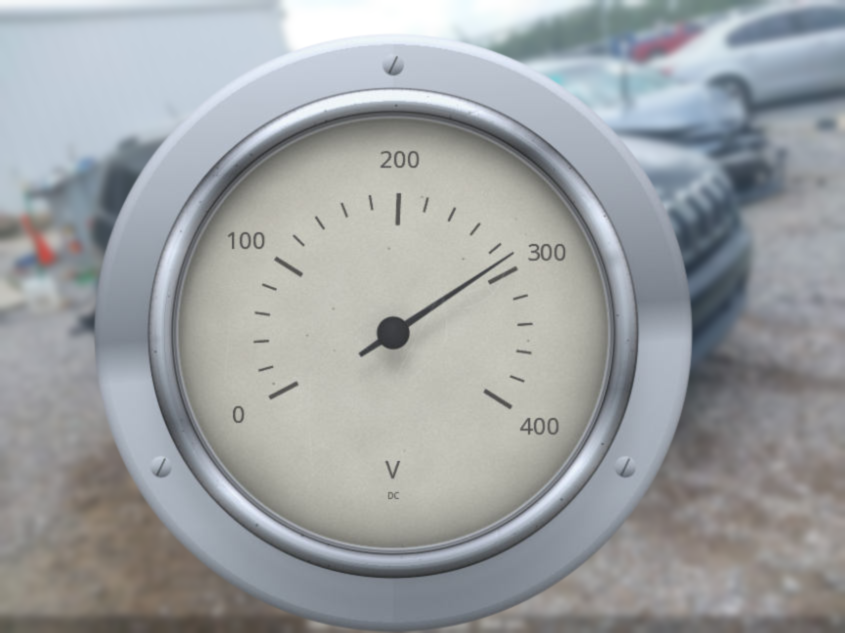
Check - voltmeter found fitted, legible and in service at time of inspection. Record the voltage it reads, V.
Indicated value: 290 V
